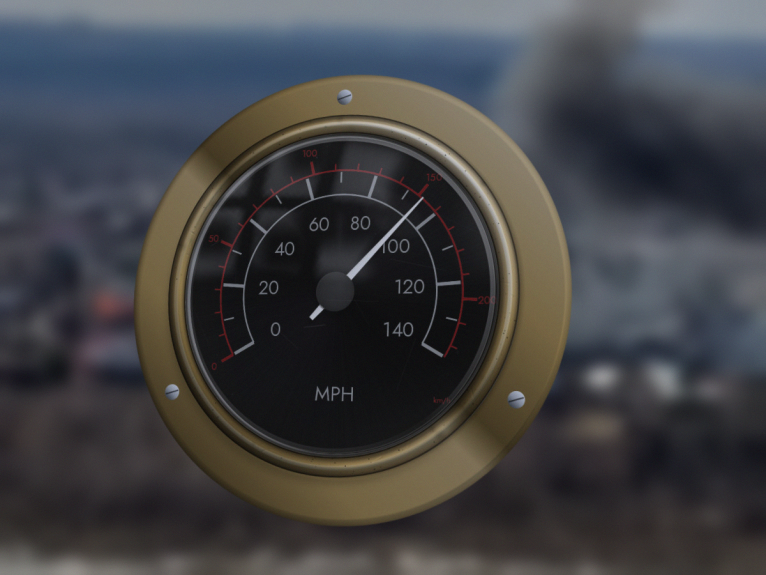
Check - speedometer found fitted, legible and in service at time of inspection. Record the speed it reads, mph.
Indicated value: 95 mph
